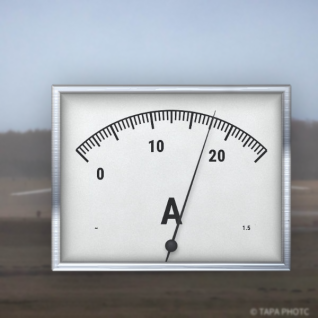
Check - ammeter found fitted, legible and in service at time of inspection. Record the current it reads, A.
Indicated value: 17.5 A
